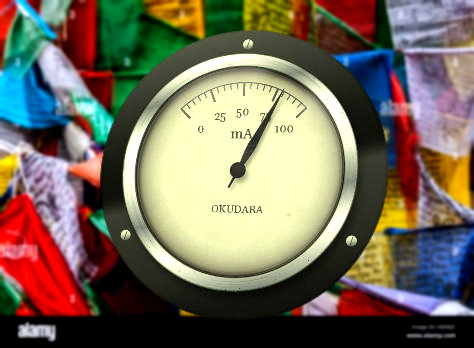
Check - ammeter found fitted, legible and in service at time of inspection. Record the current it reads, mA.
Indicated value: 80 mA
